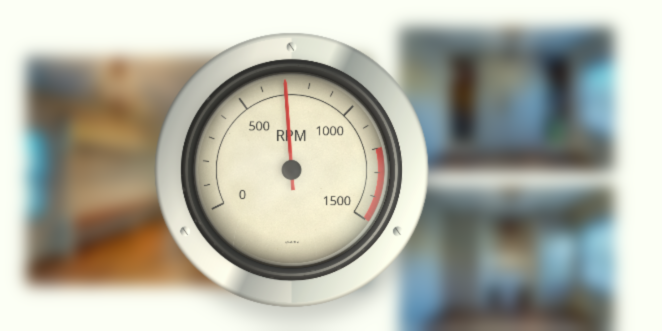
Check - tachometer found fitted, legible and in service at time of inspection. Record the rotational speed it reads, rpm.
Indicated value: 700 rpm
